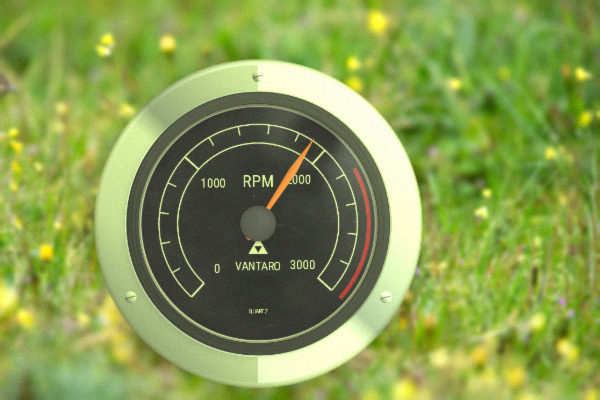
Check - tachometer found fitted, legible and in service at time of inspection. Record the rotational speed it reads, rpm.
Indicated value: 1900 rpm
